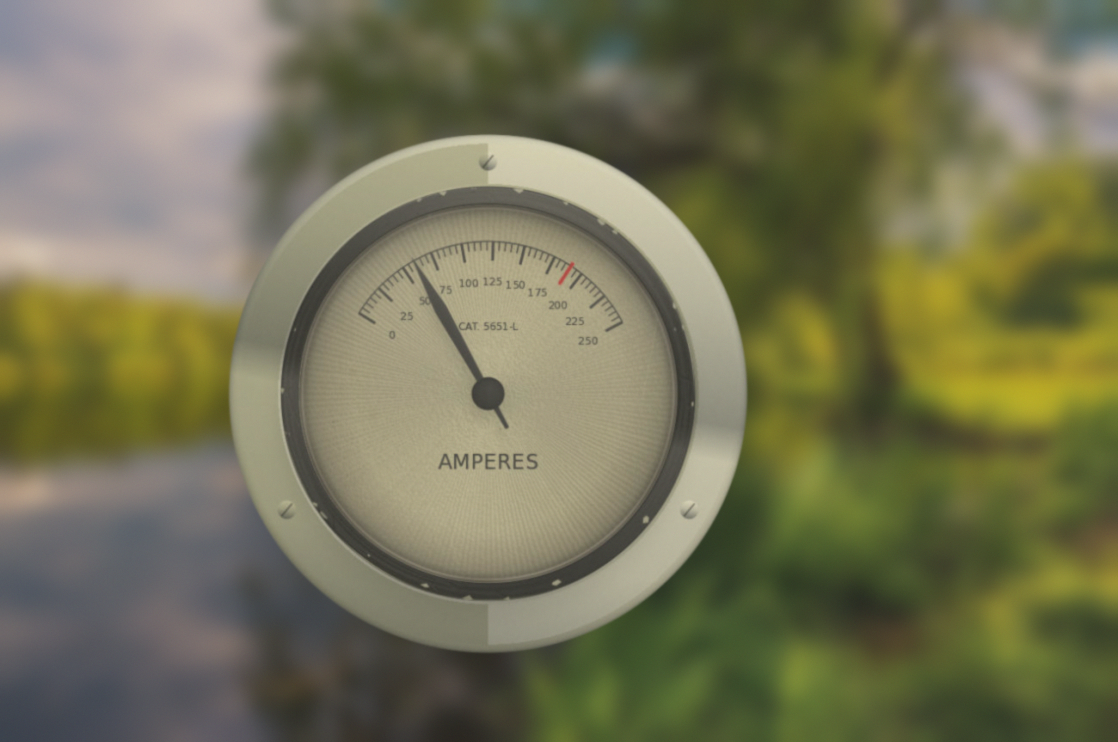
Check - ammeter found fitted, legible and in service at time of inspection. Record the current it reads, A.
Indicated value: 60 A
